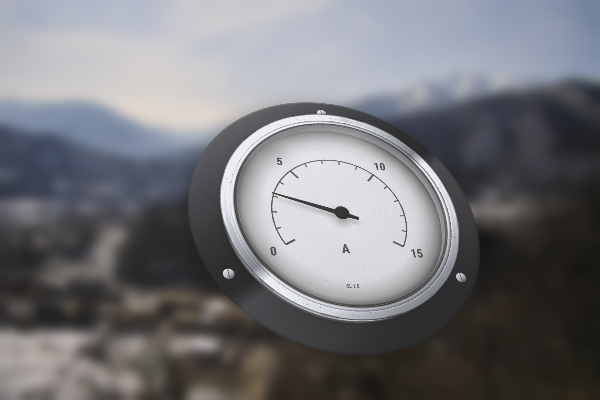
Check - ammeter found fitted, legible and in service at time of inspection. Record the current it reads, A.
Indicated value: 3 A
